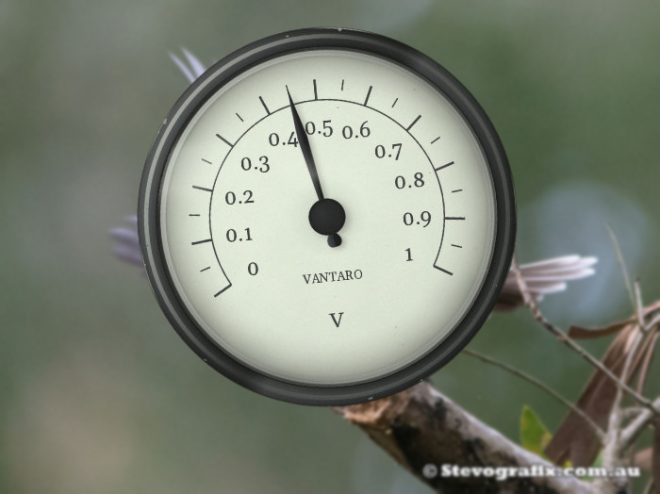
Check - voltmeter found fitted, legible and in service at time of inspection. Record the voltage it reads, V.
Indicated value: 0.45 V
